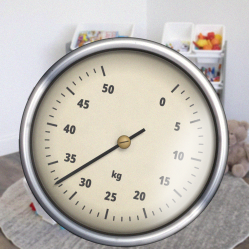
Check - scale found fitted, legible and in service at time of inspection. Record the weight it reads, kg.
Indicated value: 32.5 kg
